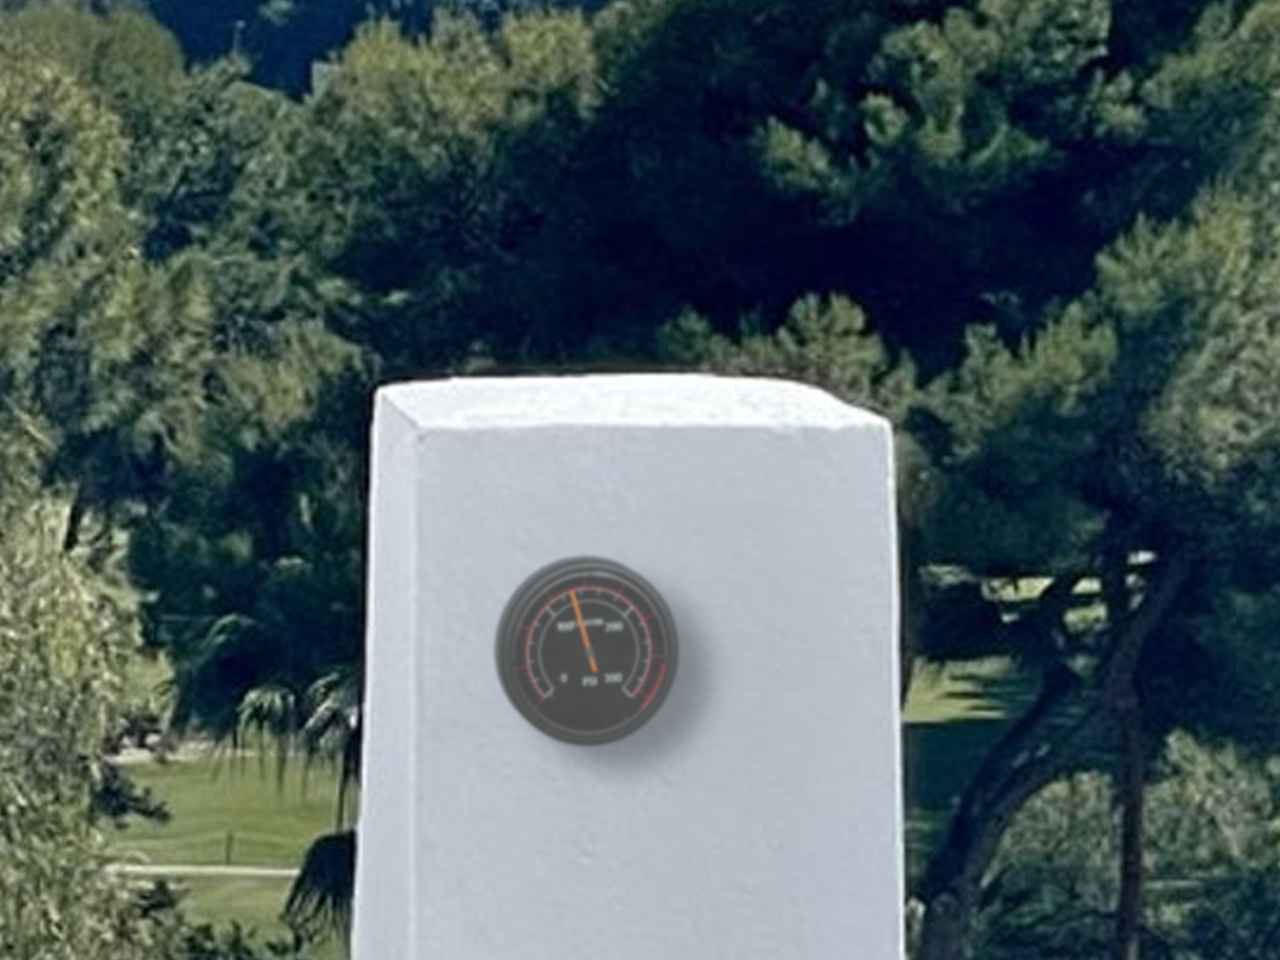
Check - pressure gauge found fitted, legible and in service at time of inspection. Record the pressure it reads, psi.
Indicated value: 130 psi
